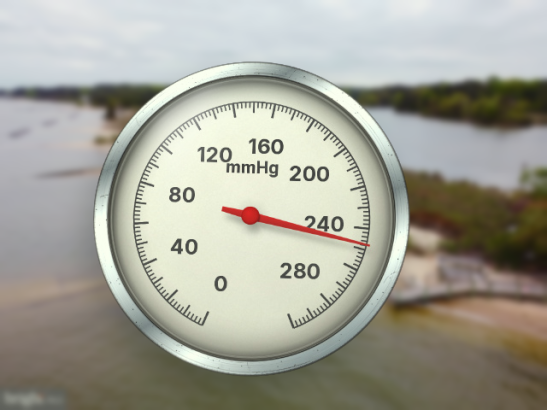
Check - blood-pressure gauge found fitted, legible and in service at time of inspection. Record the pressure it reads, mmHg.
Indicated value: 248 mmHg
